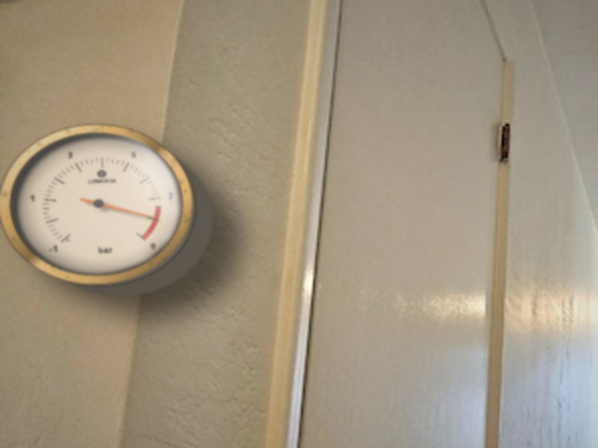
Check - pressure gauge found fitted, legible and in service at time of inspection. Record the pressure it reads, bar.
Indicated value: 8 bar
